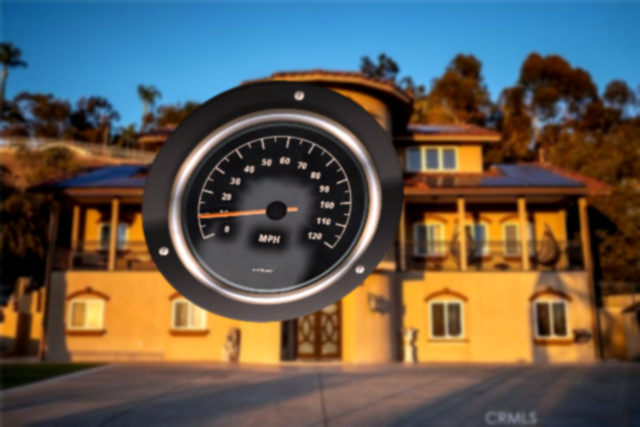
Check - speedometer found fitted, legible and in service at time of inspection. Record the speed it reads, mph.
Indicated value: 10 mph
